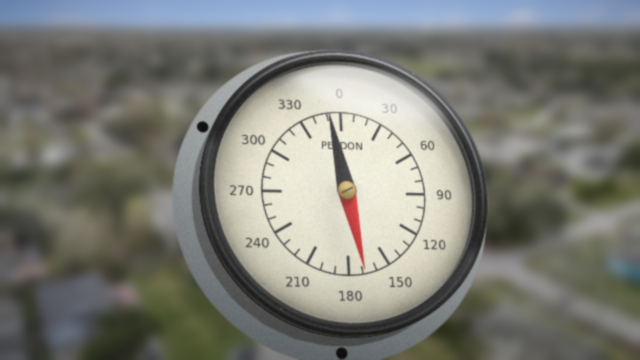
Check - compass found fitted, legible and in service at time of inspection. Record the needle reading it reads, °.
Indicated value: 170 °
